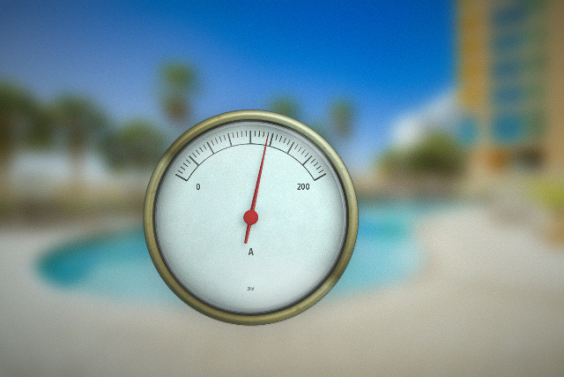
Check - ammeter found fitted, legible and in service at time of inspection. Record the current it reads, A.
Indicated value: 120 A
